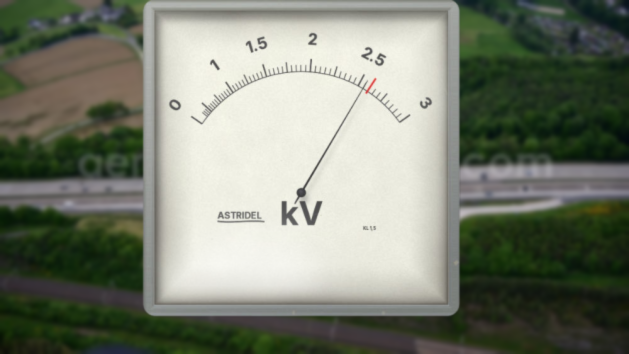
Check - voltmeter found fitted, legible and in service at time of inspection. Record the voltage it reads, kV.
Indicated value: 2.55 kV
